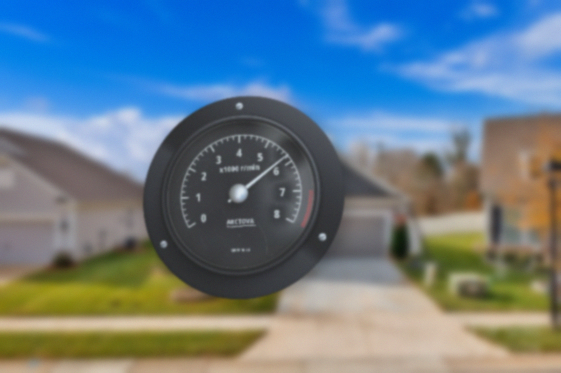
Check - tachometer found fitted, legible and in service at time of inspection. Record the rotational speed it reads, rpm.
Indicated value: 5800 rpm
